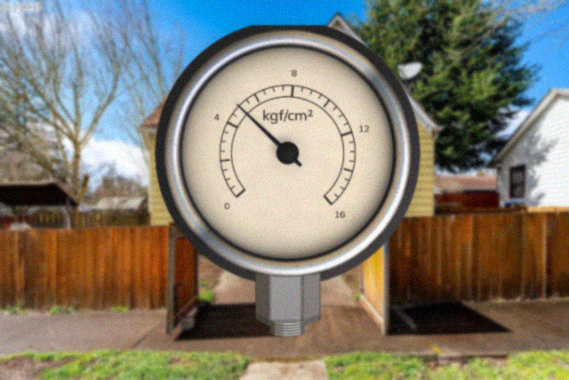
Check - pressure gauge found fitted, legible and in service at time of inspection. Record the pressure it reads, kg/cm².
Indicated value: 5 kg/cm²
